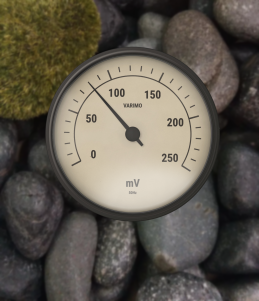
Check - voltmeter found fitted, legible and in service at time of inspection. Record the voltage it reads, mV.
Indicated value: 80 mV
